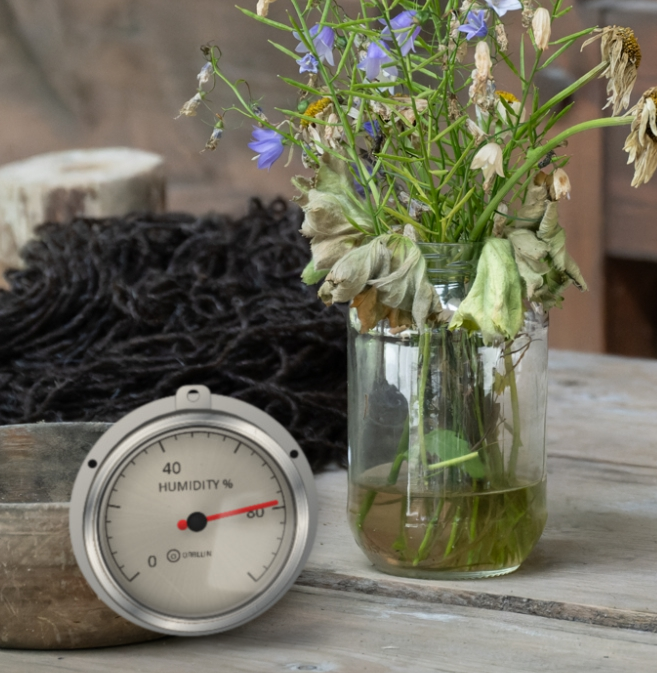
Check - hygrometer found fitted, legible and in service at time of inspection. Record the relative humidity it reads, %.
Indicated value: 78 %
